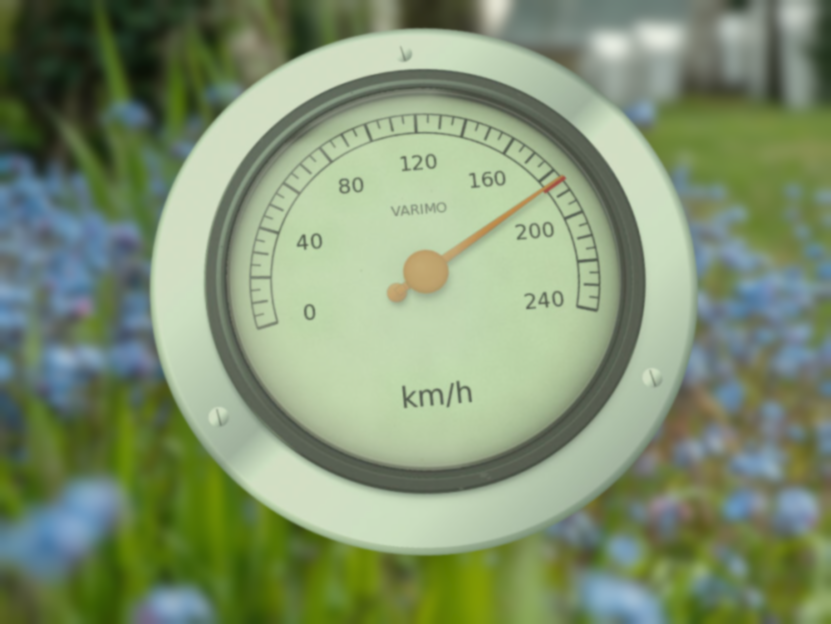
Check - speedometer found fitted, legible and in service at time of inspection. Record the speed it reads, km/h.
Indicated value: 185 km/h
